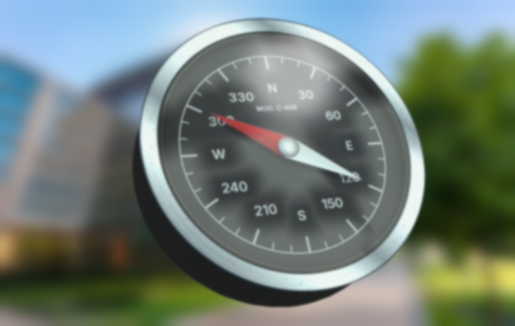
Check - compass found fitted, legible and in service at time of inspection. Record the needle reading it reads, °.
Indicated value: 300 °
